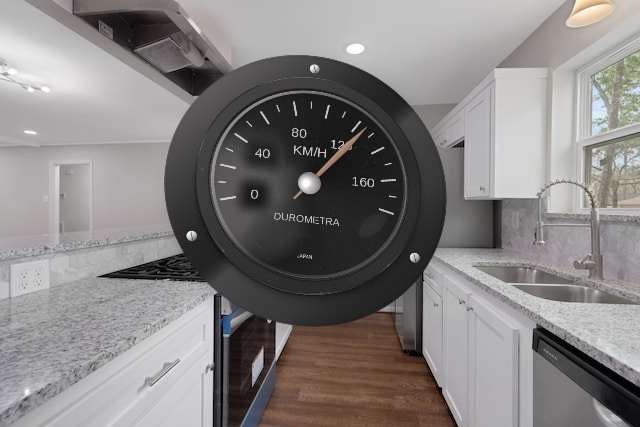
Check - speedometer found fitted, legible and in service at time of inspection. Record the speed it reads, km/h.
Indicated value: 125 km/h
